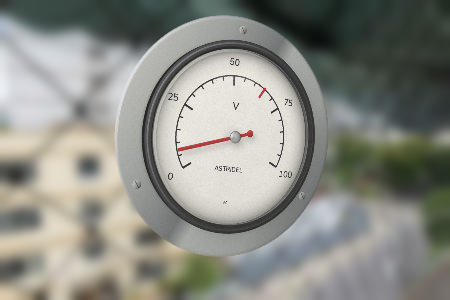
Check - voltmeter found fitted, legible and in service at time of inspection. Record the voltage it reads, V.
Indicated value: 7.5 V
